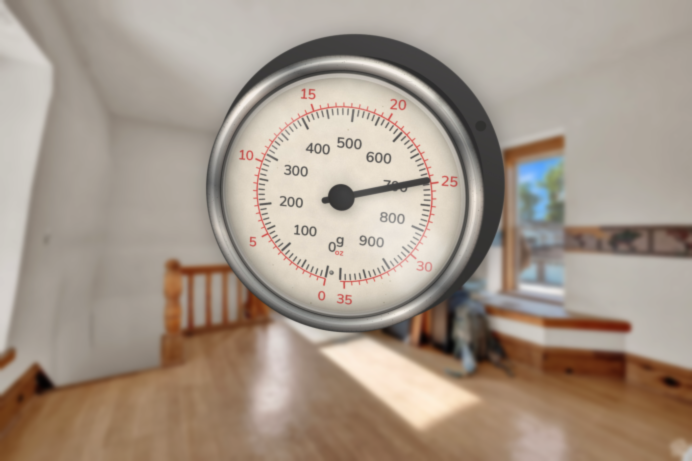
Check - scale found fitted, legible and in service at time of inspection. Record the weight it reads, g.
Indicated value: 700 g
